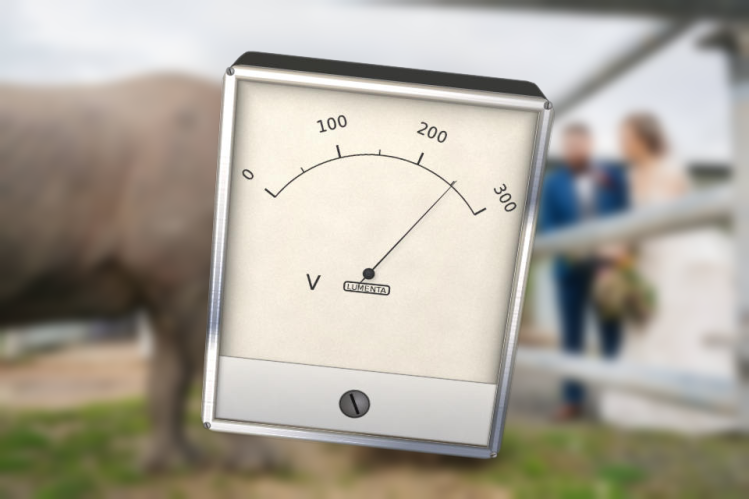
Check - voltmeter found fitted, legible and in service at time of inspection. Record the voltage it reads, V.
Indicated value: 250 V
